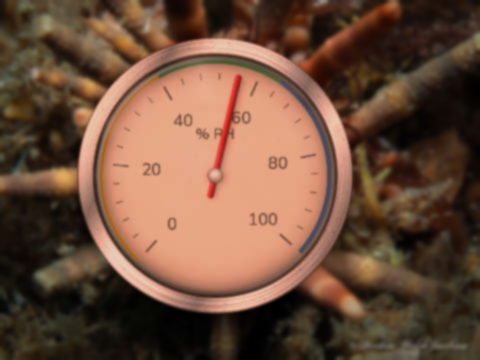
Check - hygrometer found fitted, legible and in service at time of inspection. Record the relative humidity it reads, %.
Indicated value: 56 %
